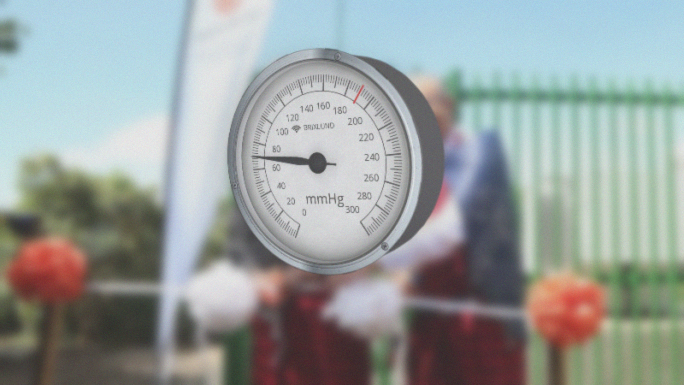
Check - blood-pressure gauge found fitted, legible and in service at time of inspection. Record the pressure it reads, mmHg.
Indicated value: 70 mmHg
